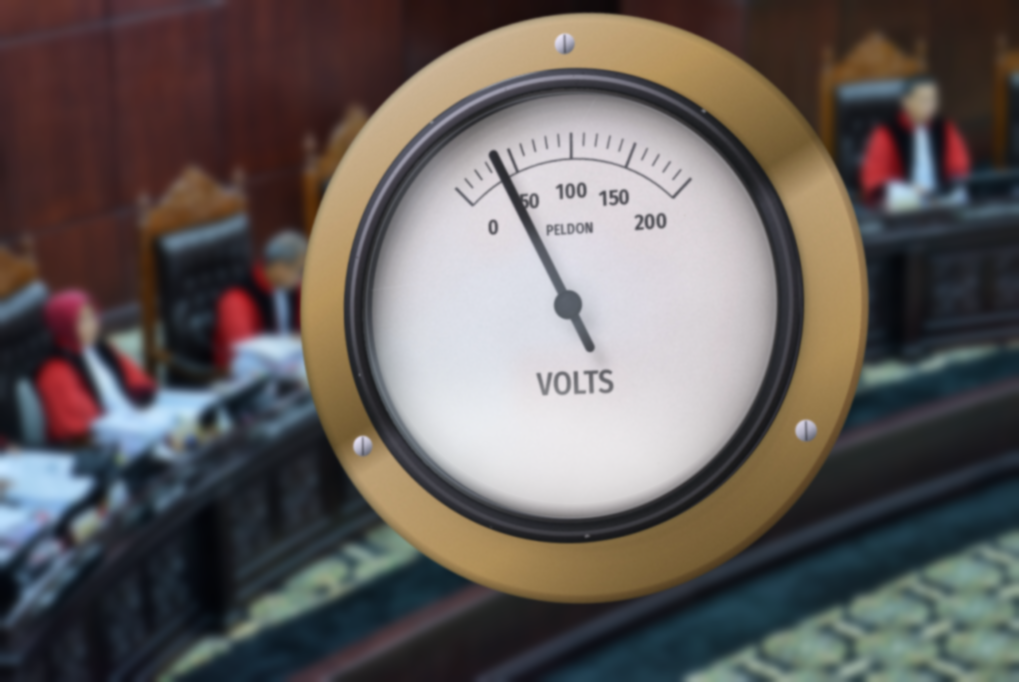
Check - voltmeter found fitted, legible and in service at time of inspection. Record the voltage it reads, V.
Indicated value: 40 V
